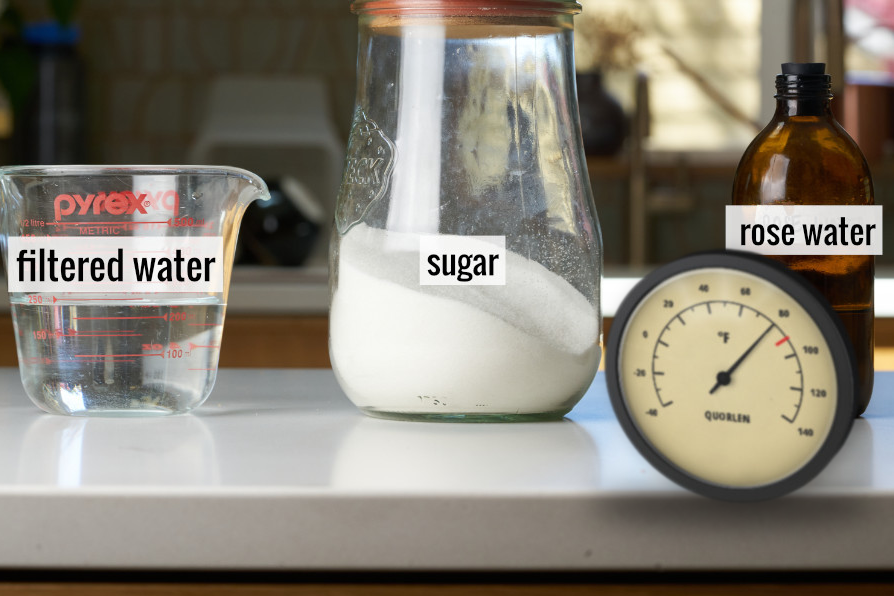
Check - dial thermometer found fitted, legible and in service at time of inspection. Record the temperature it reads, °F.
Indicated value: 80 °F
